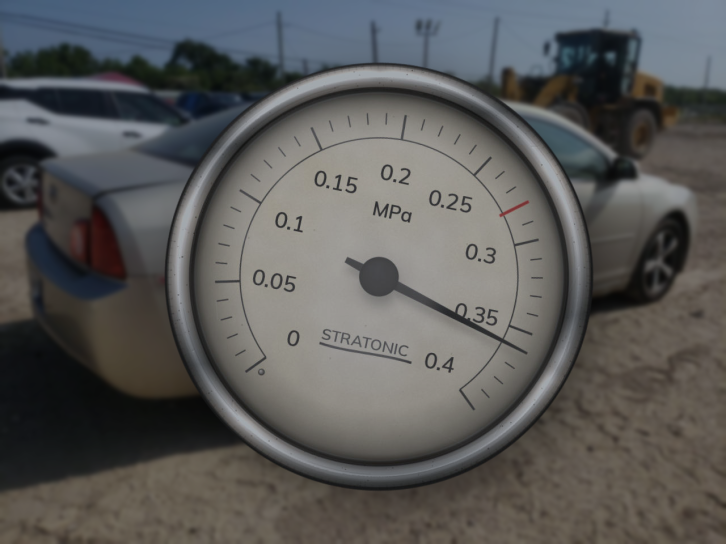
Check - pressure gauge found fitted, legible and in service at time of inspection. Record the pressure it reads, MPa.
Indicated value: 0.36 MPa
